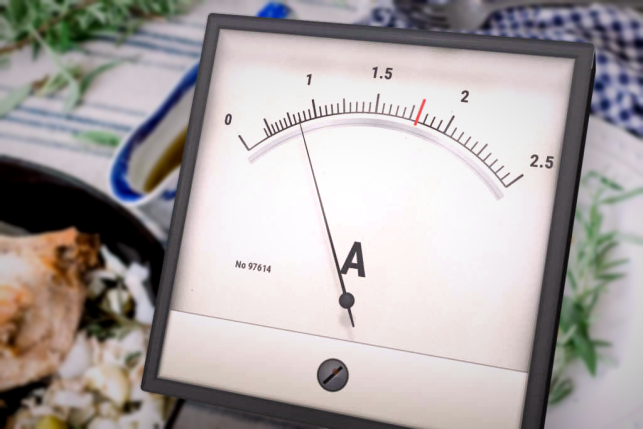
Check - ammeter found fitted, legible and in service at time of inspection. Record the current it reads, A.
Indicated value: 0.85 A
